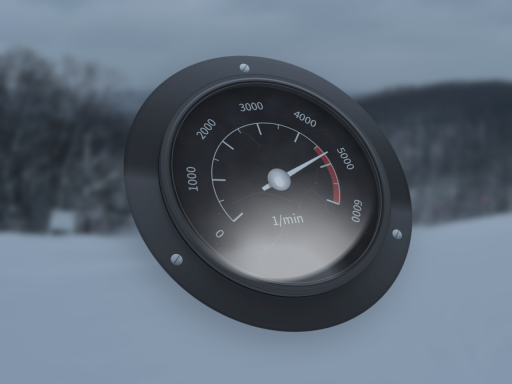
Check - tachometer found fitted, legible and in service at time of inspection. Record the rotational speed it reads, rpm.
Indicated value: 4750 rpm
